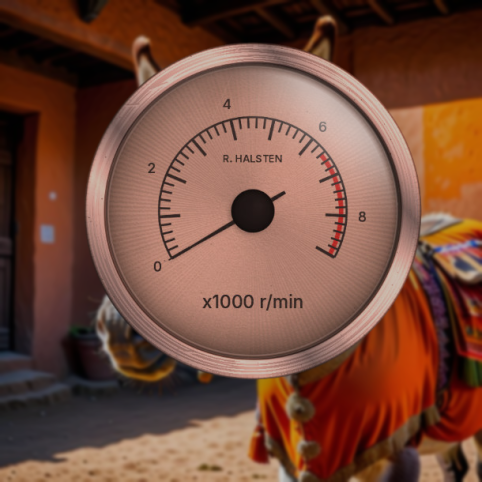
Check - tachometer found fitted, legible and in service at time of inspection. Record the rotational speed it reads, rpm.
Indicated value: 0 rpm
